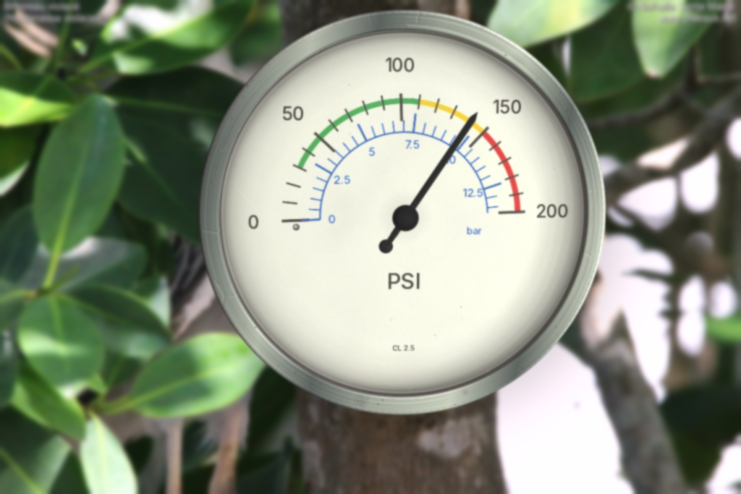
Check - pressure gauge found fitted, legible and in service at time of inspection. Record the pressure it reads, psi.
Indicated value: 140 psi
